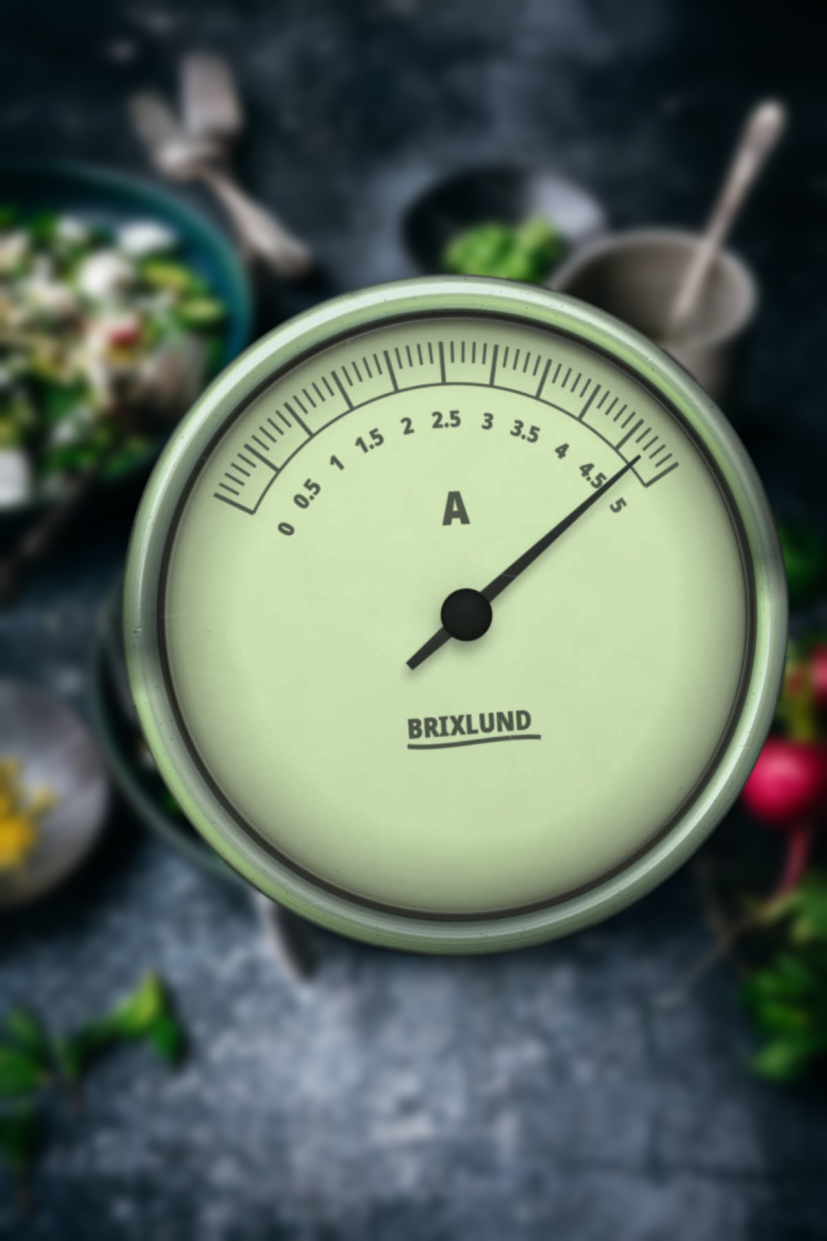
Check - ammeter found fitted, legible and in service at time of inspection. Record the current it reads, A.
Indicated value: 4.7 A
